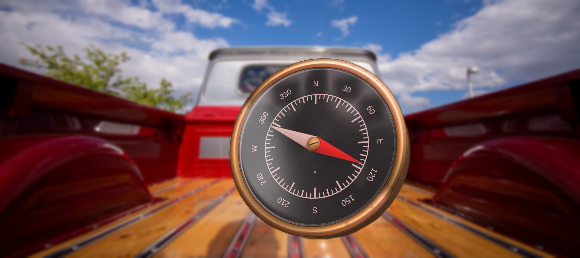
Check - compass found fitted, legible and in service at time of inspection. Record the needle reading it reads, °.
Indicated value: 115 °
